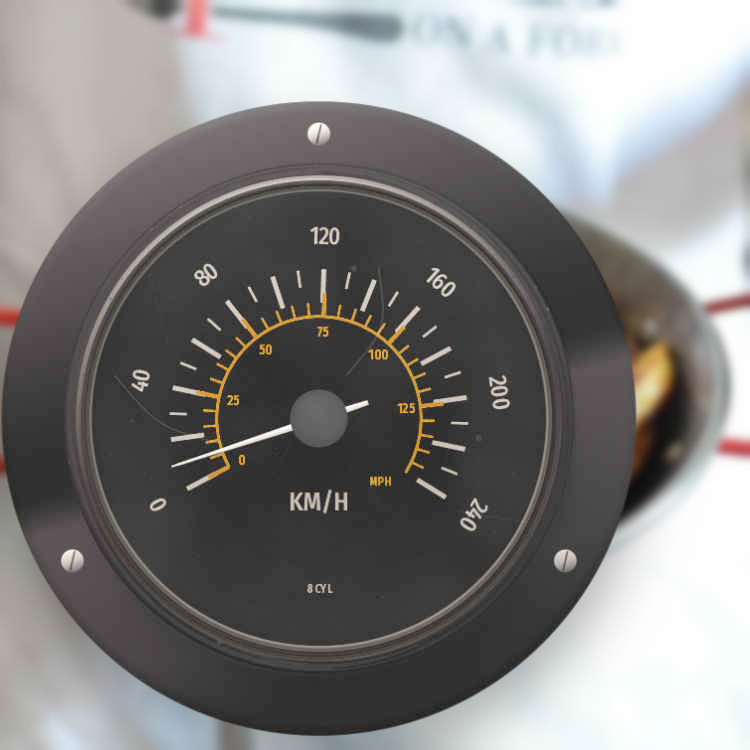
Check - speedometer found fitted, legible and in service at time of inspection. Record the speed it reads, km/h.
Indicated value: 10 km/h
